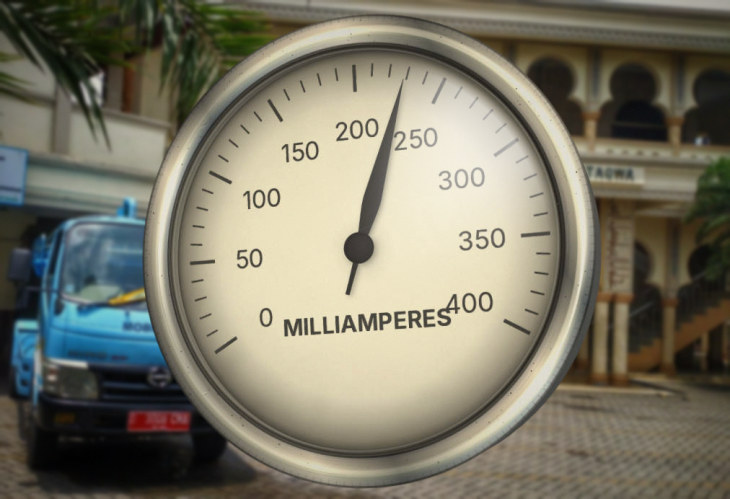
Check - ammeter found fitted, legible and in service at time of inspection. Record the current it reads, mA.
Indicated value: 230 mA
